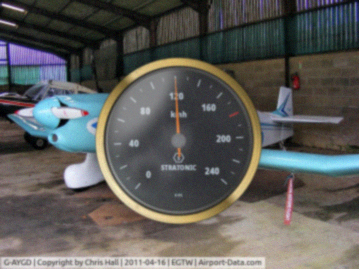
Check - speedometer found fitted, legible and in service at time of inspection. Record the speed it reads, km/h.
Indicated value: 120 km/h
